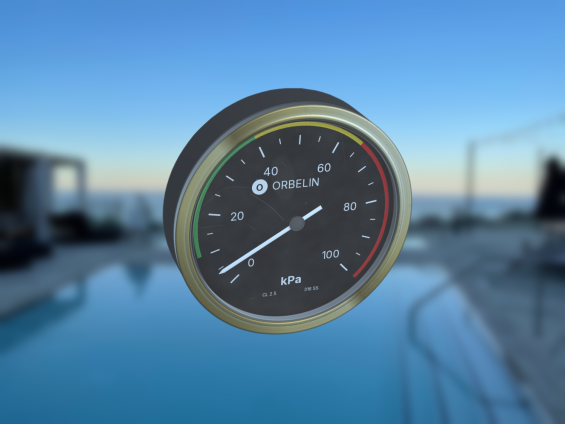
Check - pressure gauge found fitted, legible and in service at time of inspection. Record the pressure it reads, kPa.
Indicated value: 5 kPa
